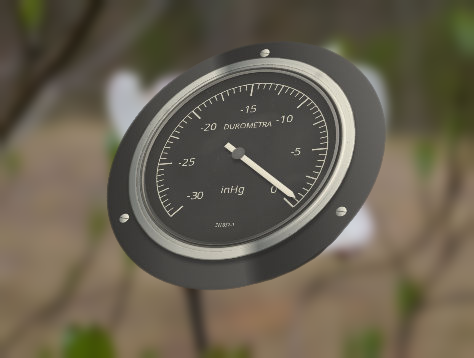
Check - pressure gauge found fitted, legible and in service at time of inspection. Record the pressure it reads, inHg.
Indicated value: -0.5 inHg
